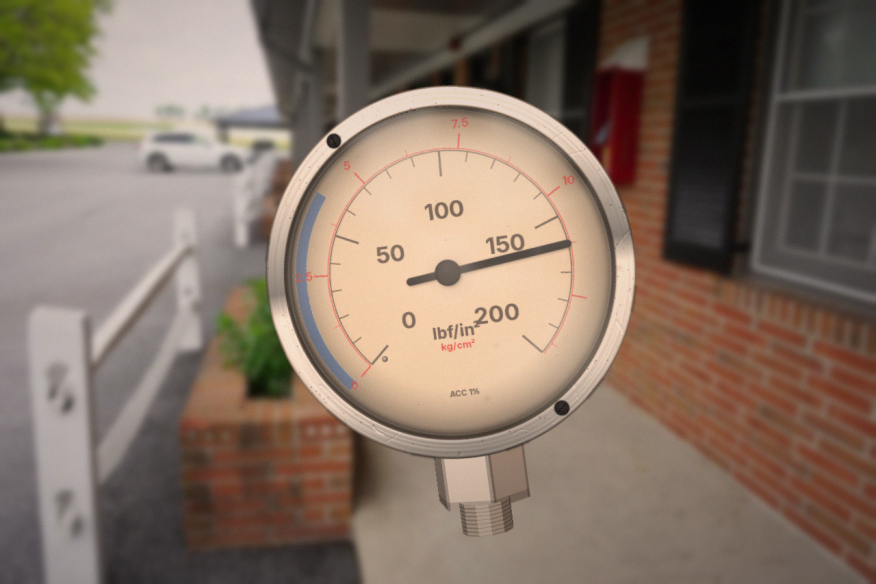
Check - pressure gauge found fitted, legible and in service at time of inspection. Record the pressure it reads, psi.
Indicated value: 160 psi
